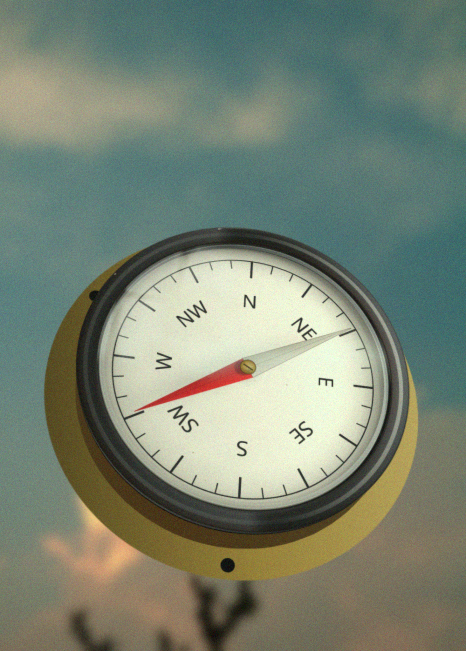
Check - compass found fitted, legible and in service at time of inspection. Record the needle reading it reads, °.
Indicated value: 240 °
